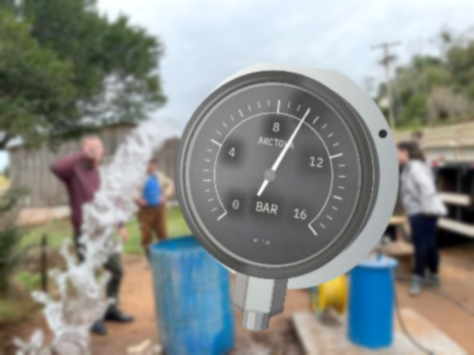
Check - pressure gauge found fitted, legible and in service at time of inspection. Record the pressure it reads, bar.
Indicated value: 9.5 bar
